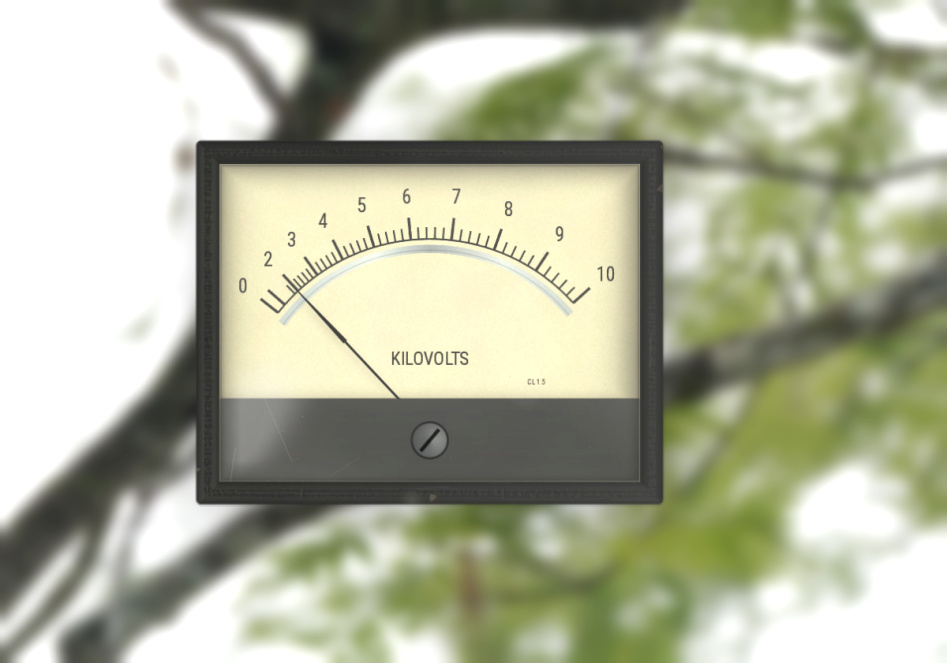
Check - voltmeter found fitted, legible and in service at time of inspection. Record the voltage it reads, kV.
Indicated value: 2 kV
